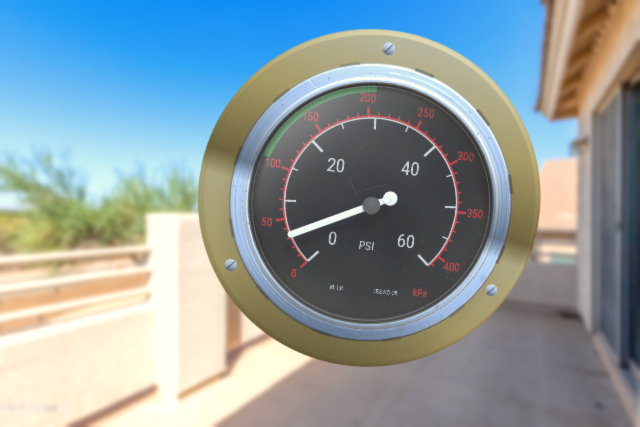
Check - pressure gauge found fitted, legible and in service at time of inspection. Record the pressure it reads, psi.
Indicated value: 5 psi
